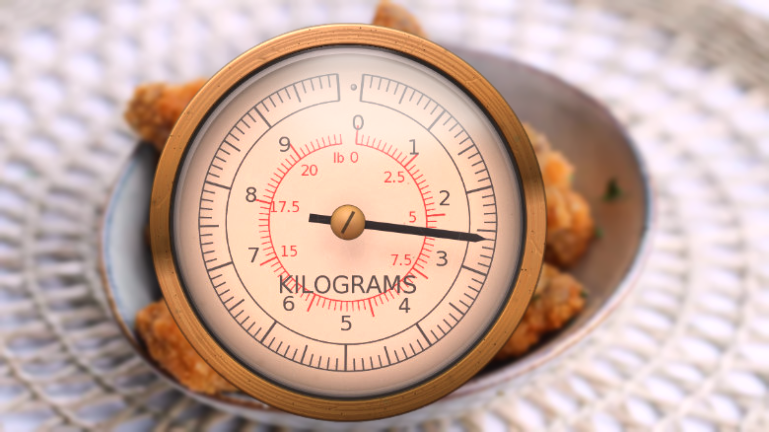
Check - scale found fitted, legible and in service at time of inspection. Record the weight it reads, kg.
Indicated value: 2.6 kg
